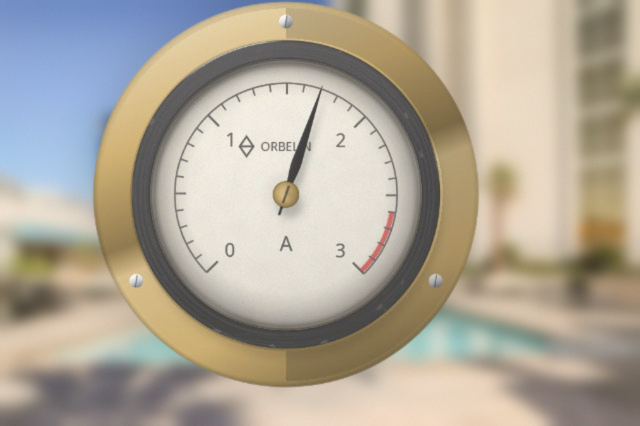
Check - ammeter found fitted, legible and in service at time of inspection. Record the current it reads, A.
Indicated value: 1.7 A
